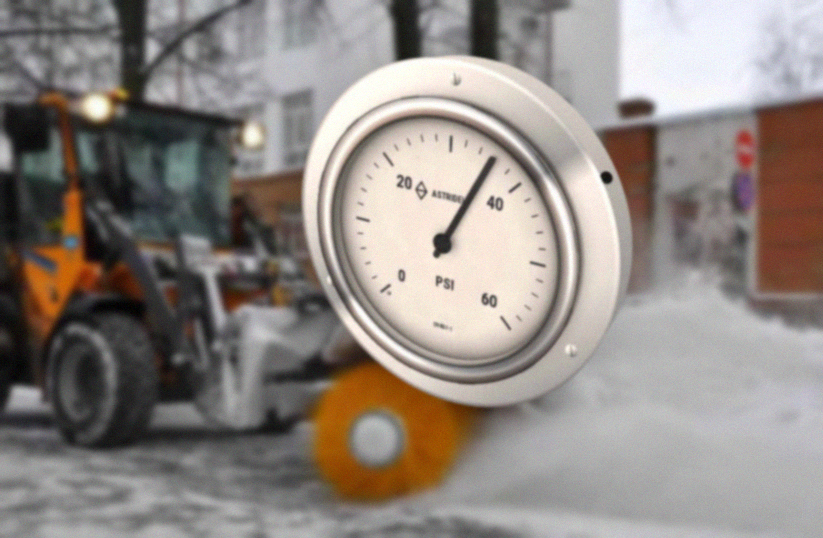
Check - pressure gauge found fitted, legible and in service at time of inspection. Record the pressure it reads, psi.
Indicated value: 36 psi
